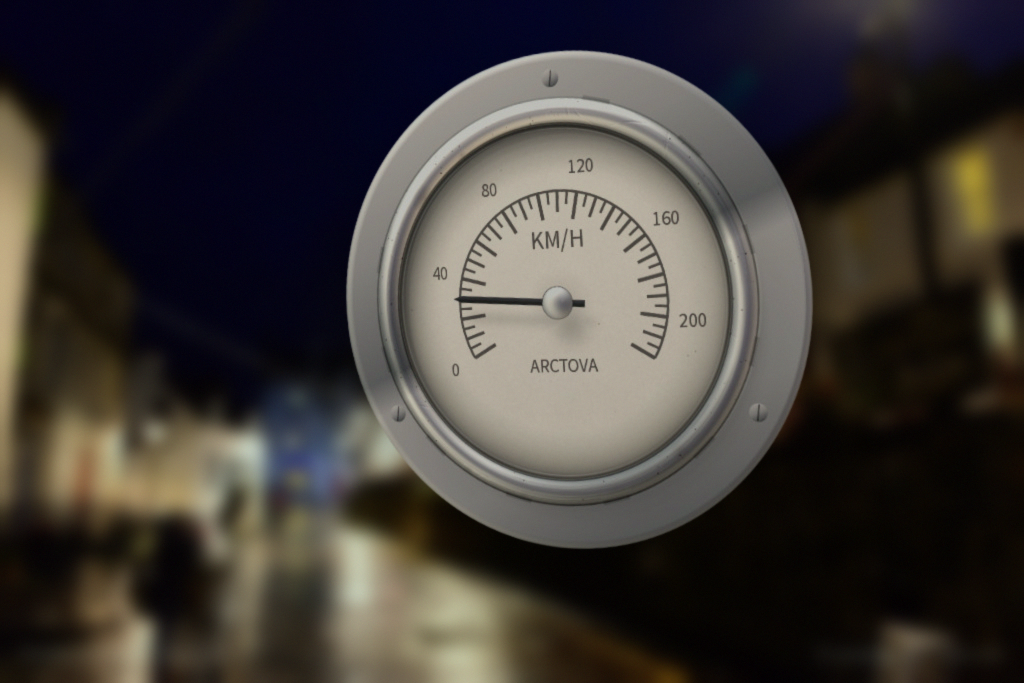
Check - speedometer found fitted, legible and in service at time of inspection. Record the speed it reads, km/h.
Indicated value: 30 km/h
